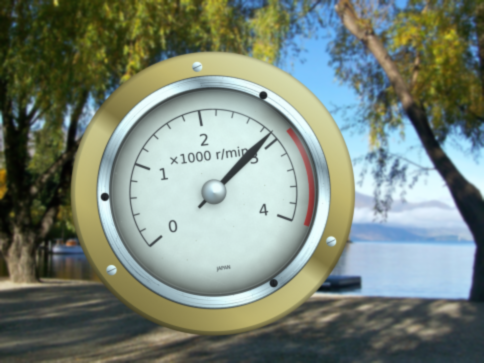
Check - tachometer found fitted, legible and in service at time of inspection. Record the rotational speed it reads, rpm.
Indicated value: 2900 rpm
